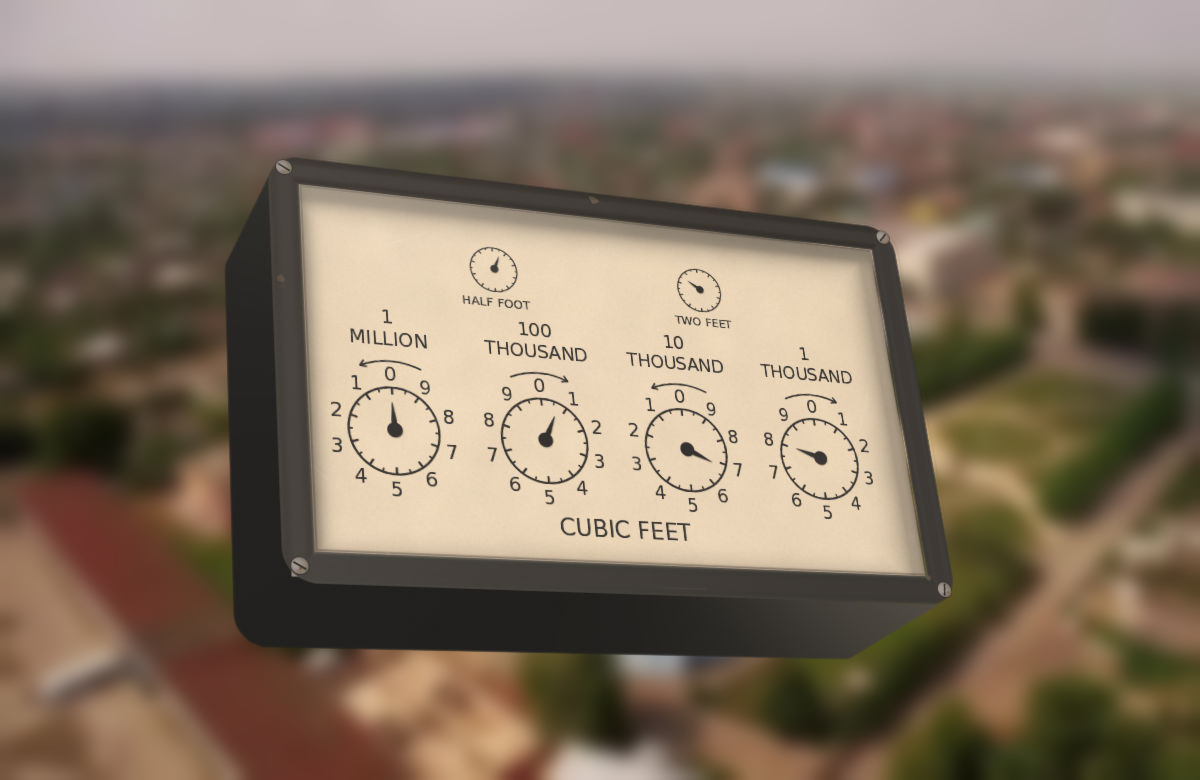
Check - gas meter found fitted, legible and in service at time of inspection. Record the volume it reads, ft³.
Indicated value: 6800 ft³
